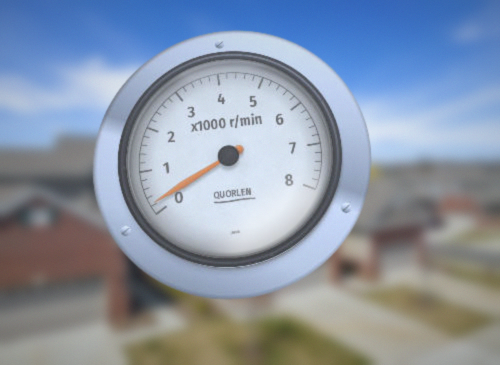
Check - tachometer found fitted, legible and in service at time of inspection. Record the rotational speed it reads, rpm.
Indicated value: 200 rpm
